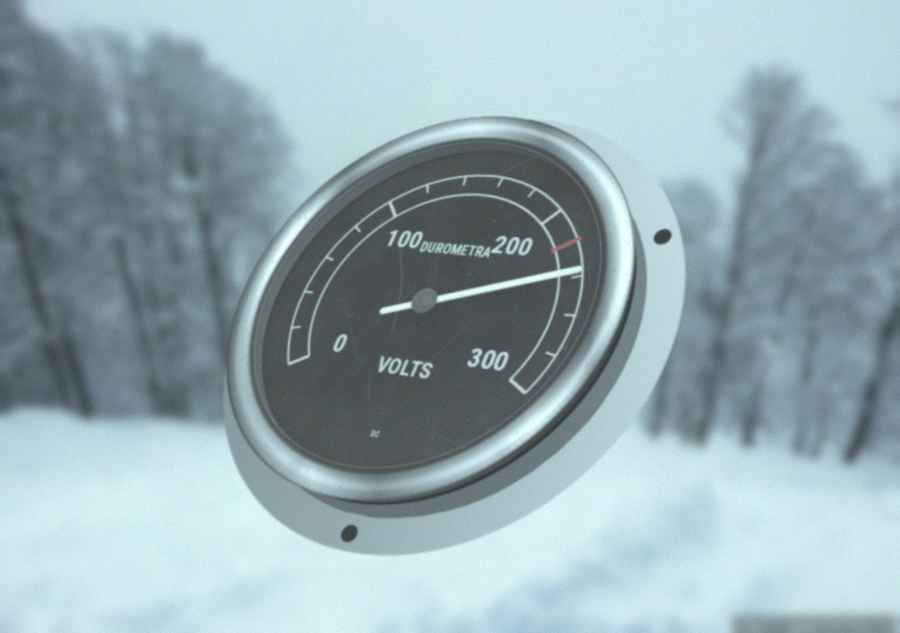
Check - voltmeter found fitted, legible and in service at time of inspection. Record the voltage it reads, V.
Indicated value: 240 V
